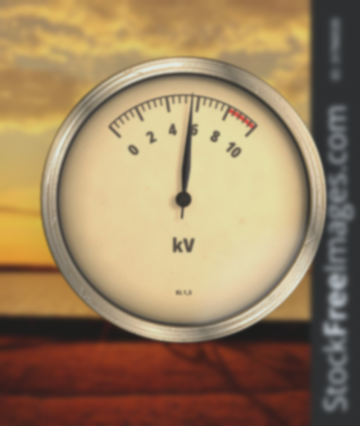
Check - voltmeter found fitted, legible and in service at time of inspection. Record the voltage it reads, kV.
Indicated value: 5.6 kV
